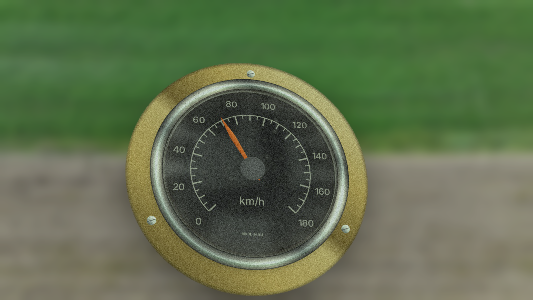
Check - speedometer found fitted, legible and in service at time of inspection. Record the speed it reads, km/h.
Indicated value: 70 km/h
